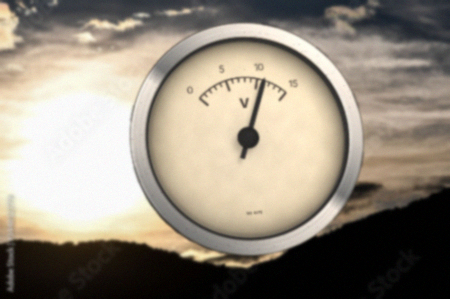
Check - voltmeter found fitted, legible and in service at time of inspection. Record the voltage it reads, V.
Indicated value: 11 V
